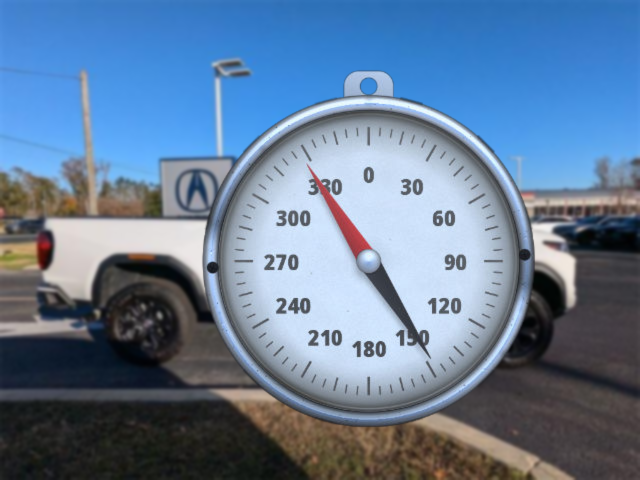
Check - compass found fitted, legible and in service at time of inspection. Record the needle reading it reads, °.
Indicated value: 327.5 °
